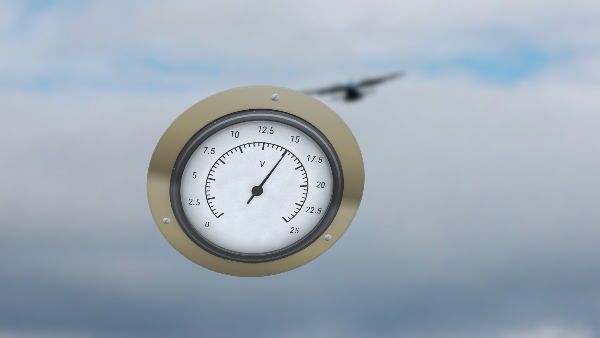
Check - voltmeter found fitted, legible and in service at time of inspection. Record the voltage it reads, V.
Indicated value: 15 V
